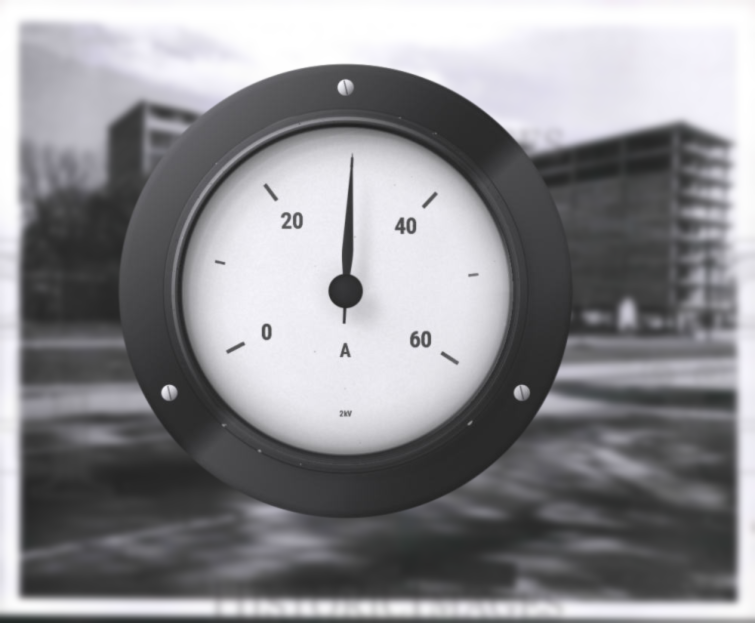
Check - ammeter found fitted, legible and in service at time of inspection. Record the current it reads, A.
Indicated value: 30 A
